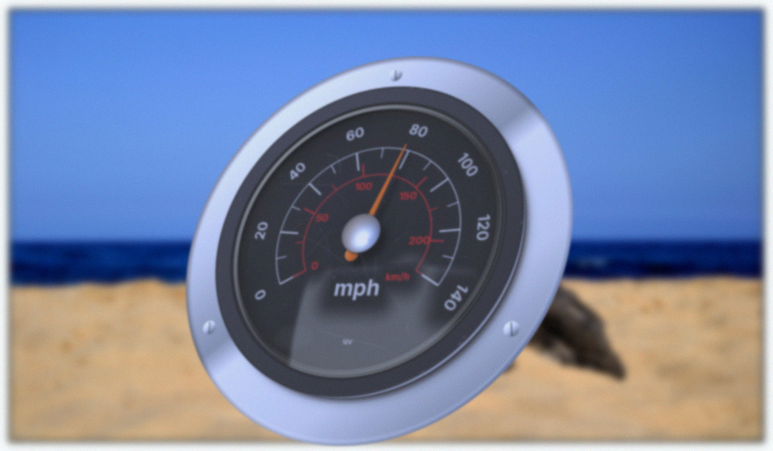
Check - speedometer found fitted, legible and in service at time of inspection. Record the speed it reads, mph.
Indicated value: 80 mph
